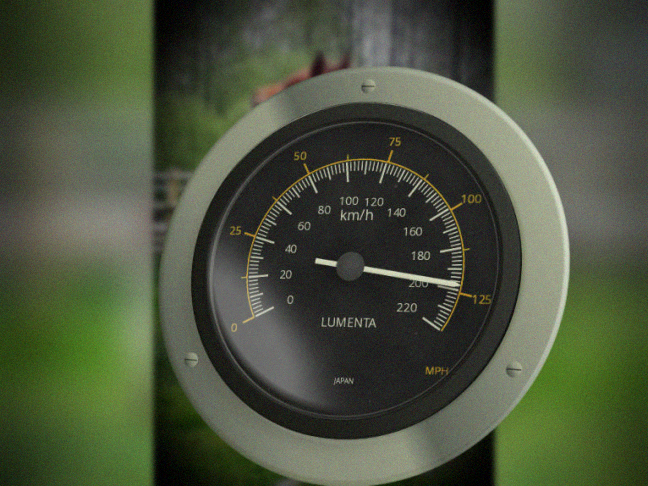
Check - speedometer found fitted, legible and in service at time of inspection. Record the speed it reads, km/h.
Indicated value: 198 km/h
